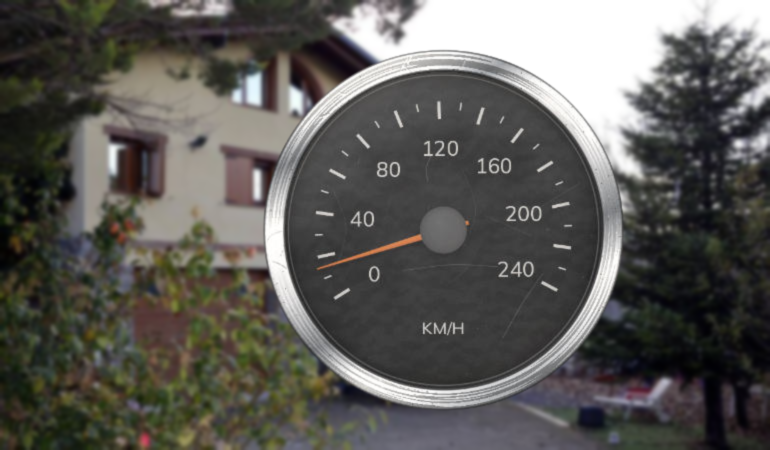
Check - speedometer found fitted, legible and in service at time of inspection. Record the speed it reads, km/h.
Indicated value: 15 km/h
